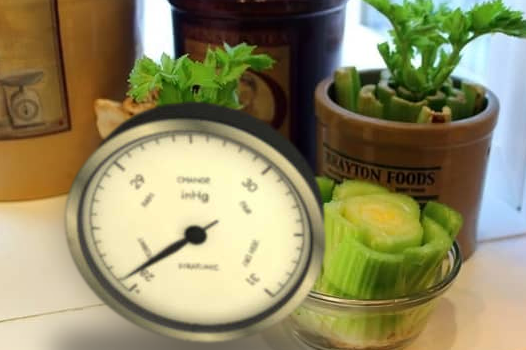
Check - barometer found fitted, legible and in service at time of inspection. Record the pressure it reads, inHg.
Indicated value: 28.1 inHg
